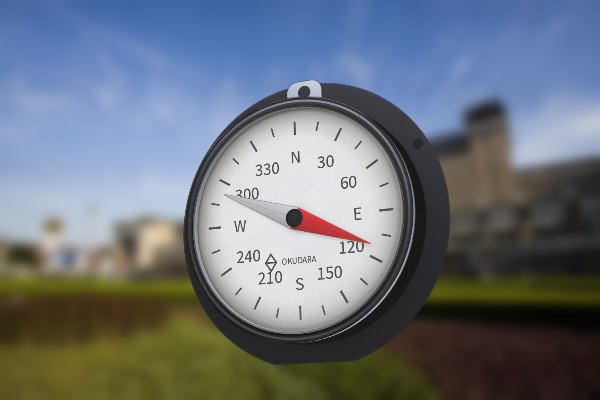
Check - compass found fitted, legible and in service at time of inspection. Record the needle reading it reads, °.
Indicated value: 112.5 °
